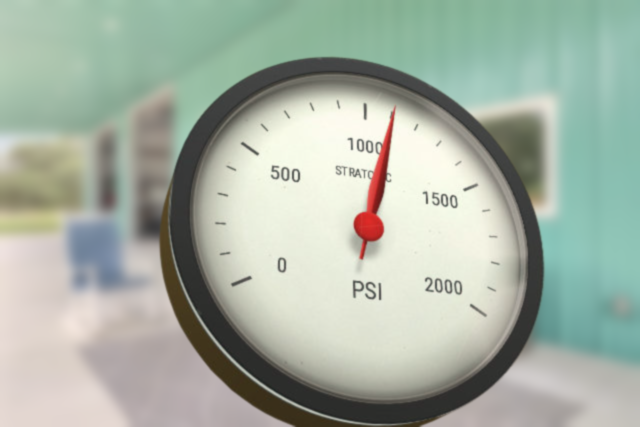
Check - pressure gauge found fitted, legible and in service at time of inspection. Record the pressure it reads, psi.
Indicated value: 1100 psi
